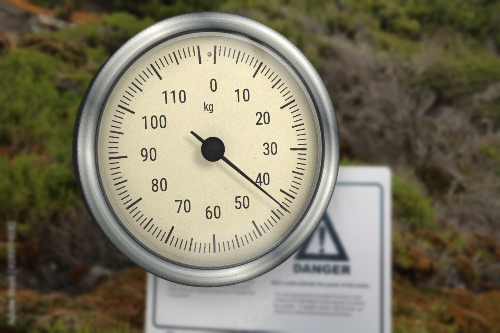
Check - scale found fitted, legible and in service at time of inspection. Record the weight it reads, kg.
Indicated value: 43 kg
